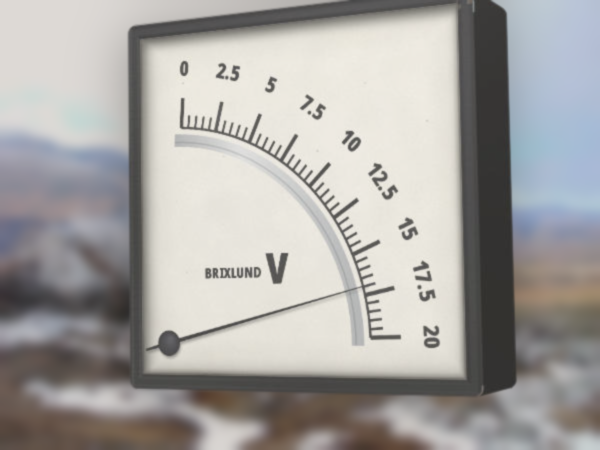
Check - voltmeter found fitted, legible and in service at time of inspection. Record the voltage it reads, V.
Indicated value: 17 V
